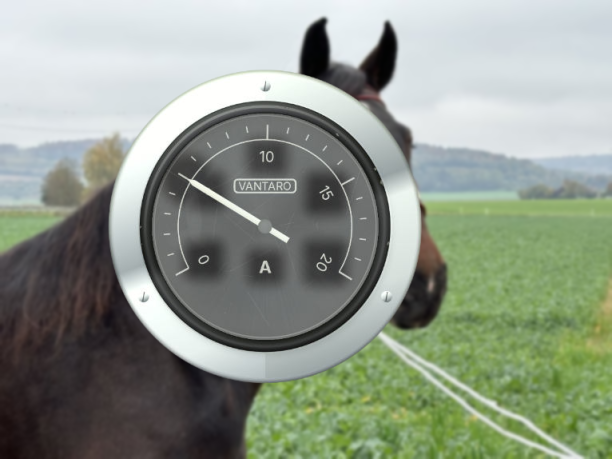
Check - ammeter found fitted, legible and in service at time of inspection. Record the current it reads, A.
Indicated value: 5 A
